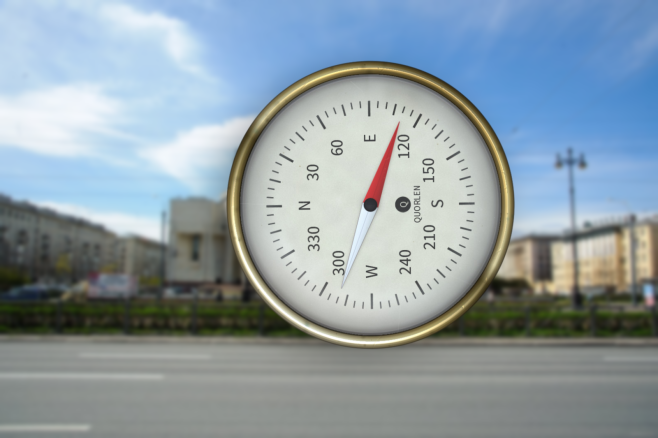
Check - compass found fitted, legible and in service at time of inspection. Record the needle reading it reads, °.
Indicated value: 110 °
